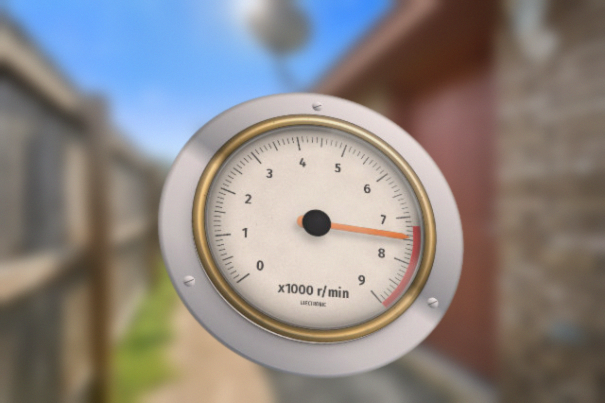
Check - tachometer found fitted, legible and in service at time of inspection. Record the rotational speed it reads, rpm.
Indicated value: 7500 rpm
